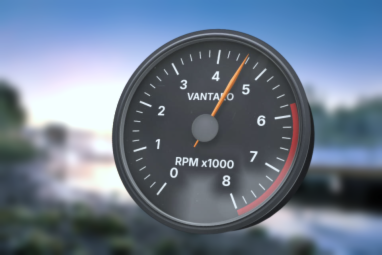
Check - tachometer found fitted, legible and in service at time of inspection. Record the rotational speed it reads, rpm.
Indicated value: 4600 rpm
